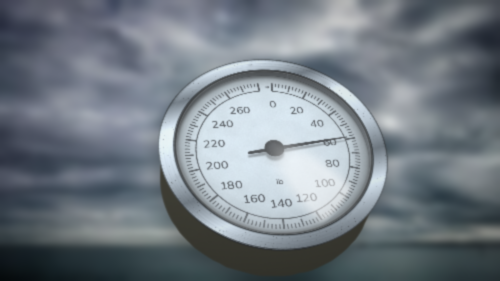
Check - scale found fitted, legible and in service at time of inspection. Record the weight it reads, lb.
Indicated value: 60 lb
